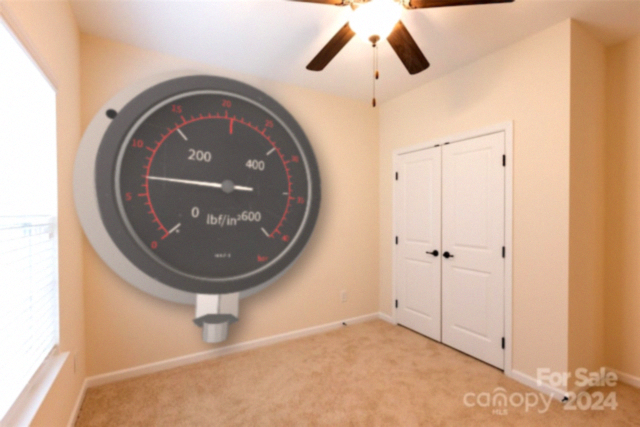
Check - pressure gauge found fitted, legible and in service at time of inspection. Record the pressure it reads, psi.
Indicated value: 100 psi
